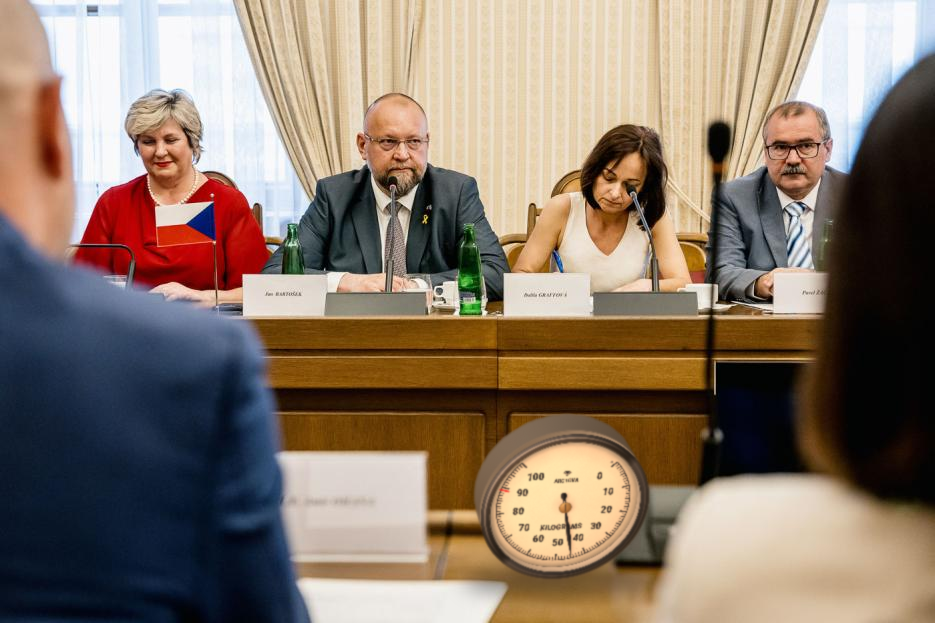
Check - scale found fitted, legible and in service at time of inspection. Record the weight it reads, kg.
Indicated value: 45 kg
